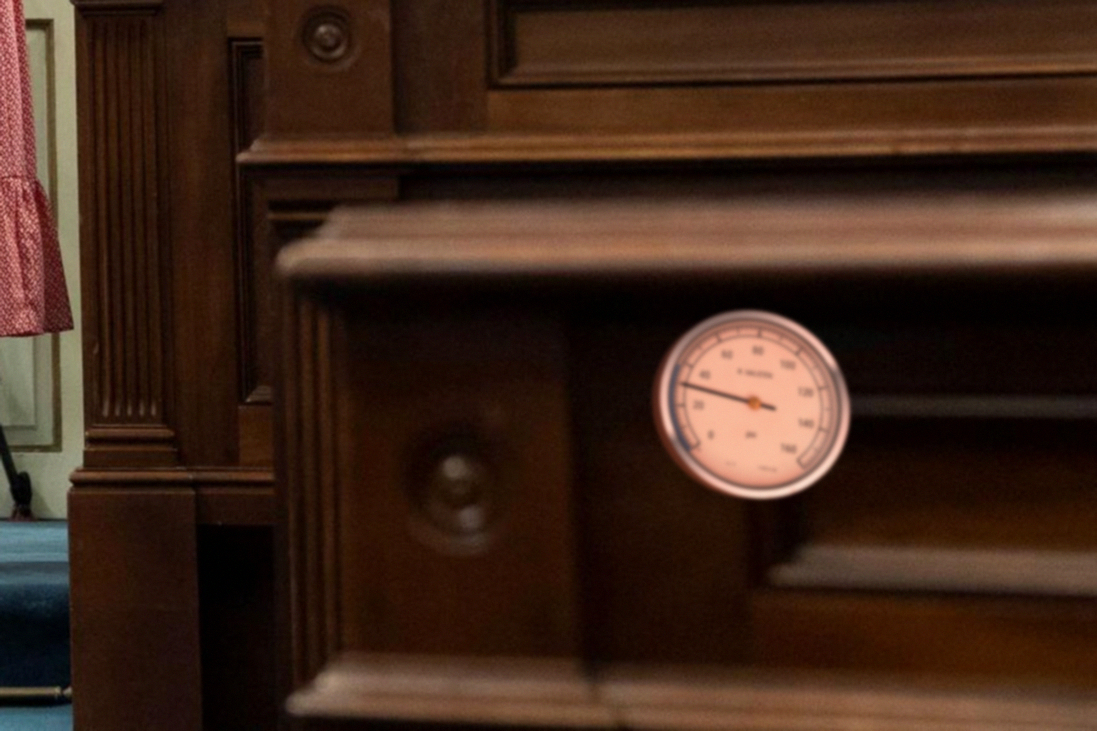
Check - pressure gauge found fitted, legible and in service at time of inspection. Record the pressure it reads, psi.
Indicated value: 30 psi
